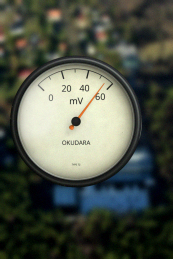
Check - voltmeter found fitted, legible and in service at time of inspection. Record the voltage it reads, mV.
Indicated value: 55 mV
